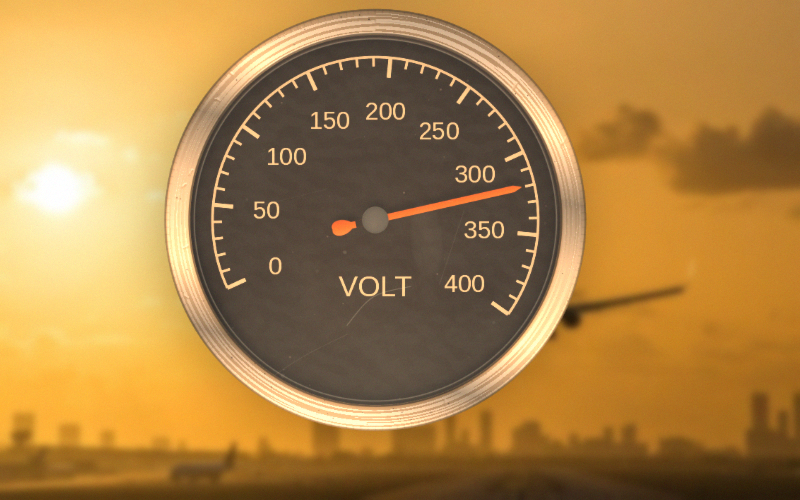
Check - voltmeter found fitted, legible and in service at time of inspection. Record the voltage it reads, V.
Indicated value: 320 V
